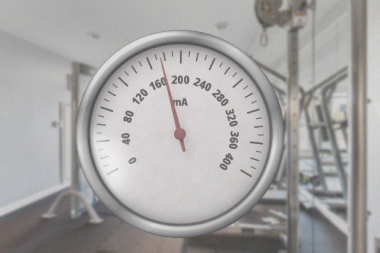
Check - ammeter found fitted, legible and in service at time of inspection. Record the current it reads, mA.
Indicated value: 175 mA
